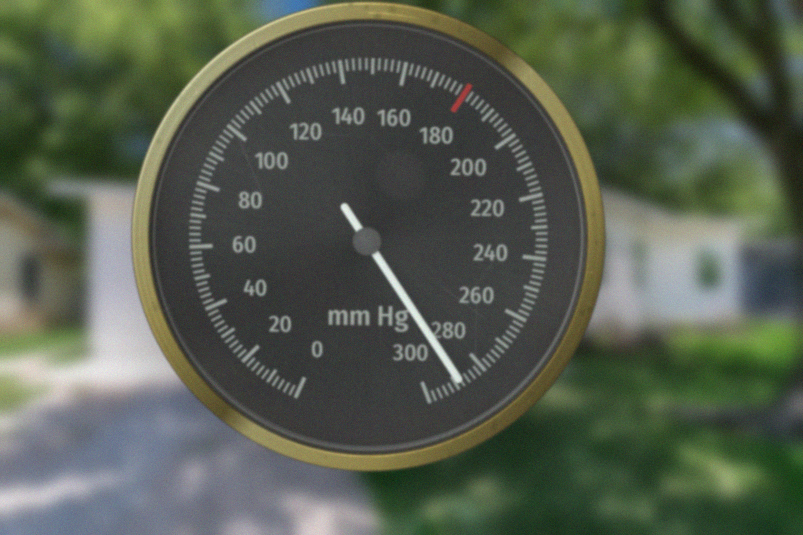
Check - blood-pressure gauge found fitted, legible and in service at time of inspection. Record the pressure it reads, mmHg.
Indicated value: 288 mmHg
